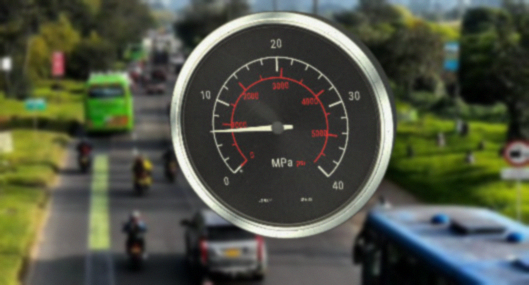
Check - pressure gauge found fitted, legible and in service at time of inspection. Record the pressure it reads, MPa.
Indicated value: 6 MPa
